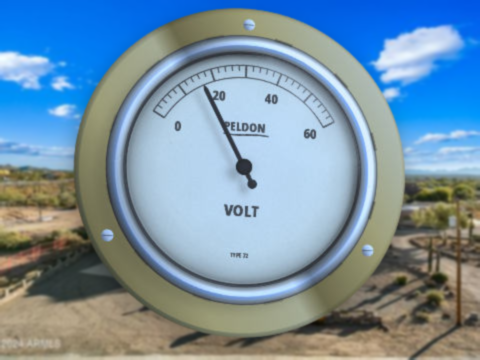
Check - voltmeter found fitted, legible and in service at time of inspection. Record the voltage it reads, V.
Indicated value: 16 V
